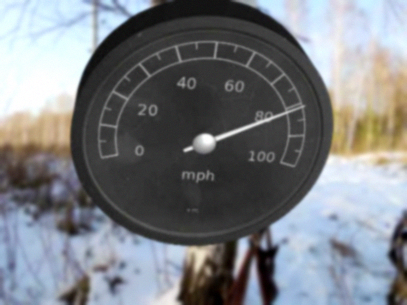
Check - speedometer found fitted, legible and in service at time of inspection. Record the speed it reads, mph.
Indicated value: 80 mph
